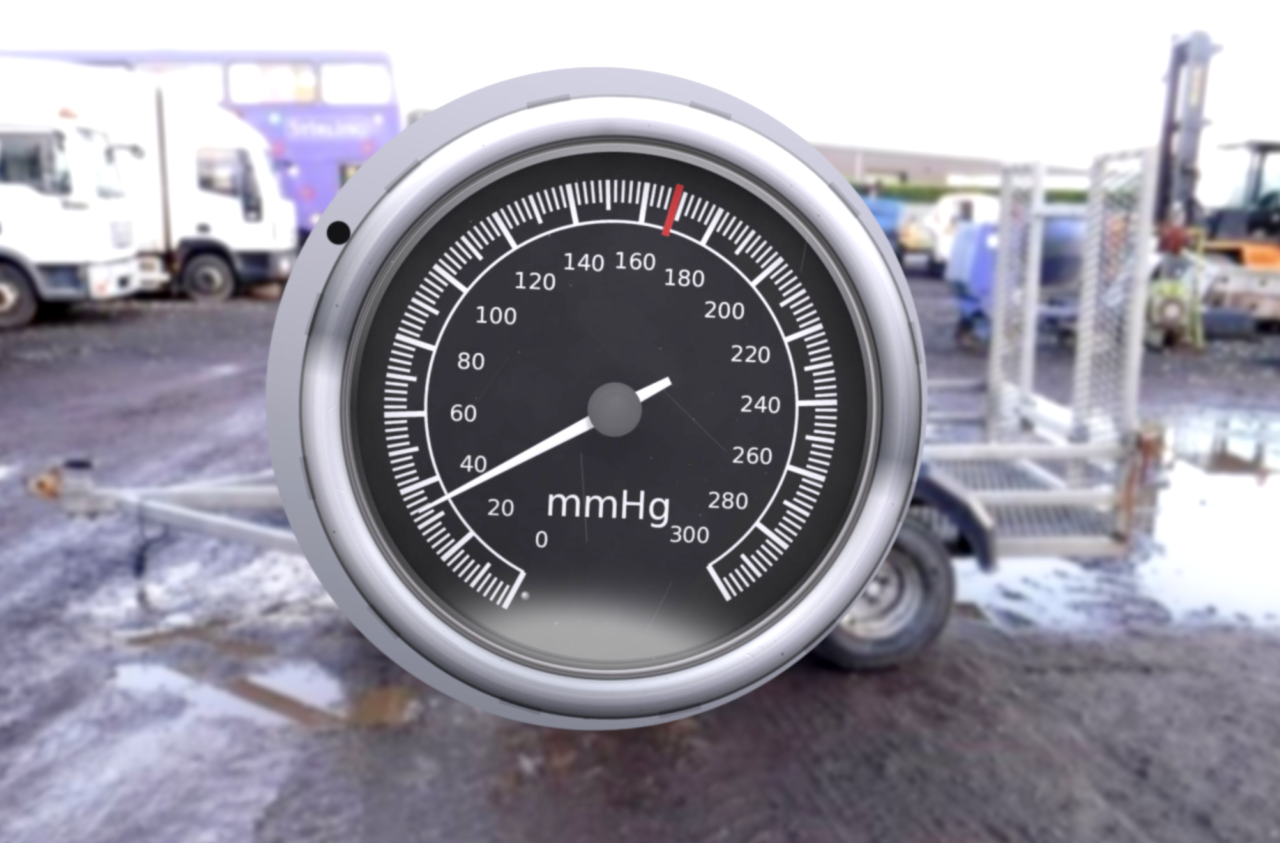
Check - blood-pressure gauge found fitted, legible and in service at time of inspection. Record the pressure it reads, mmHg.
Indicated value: 34 mmHg
